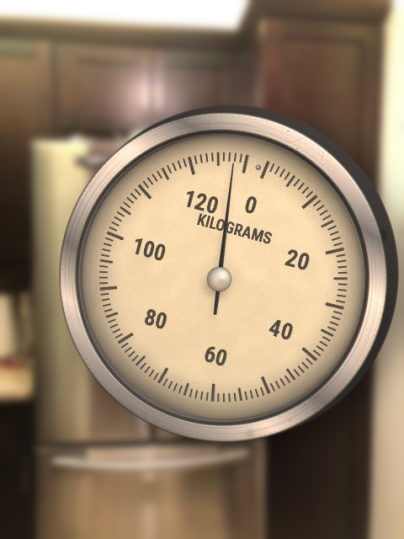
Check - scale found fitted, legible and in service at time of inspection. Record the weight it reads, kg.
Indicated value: 128 kg
